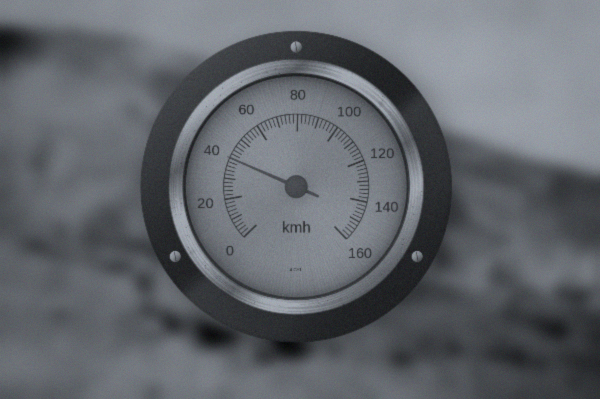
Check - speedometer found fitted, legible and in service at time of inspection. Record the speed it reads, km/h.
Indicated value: 40 km/h
